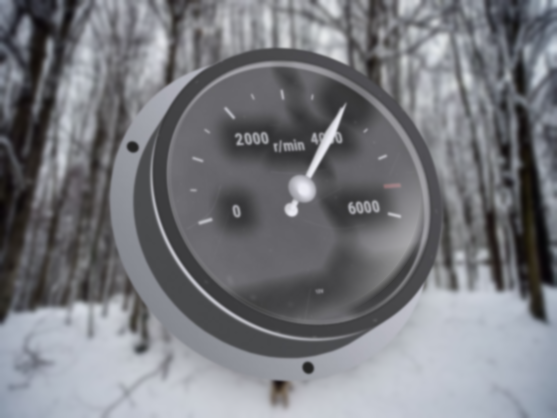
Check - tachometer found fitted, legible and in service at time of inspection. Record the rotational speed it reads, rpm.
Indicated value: 4000 rpm
